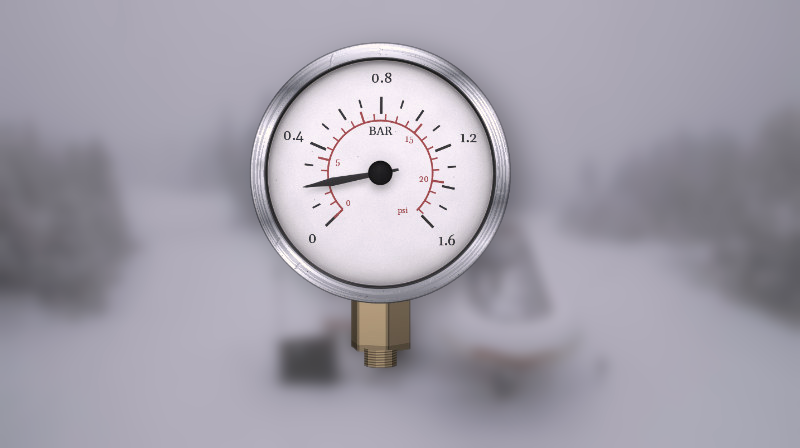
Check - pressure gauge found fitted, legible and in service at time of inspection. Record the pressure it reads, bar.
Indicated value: 0.2 bar
